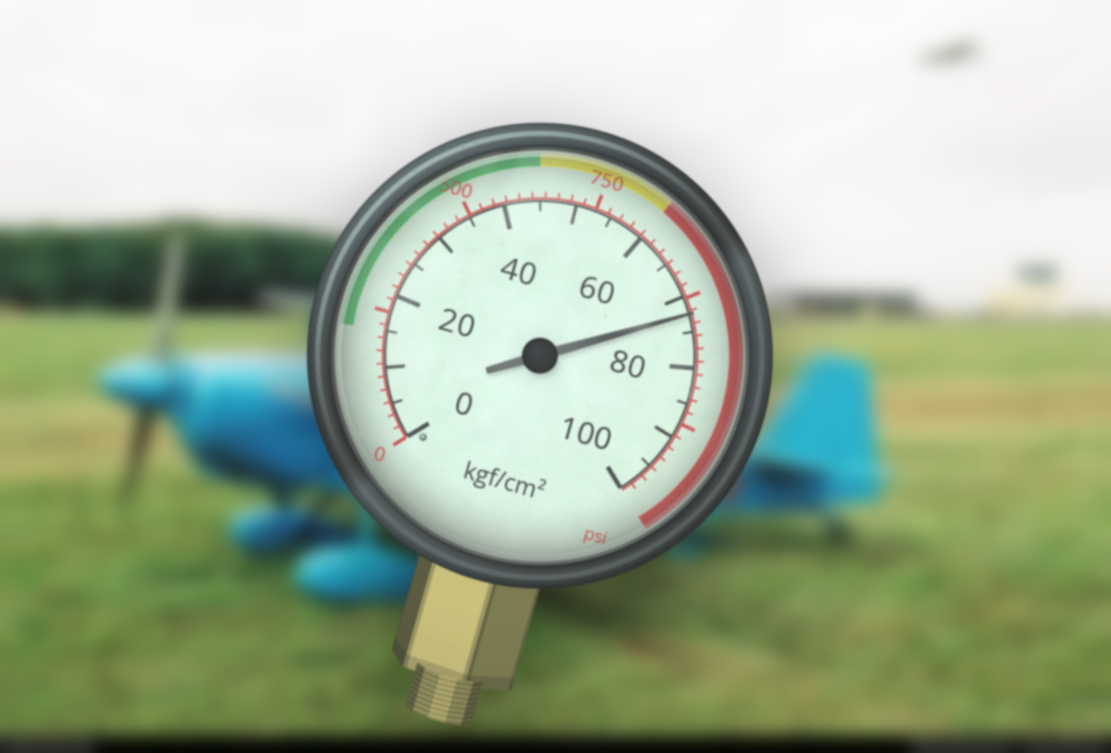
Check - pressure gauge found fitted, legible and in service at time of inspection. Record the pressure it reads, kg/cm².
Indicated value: 72.5 kg/cm²
